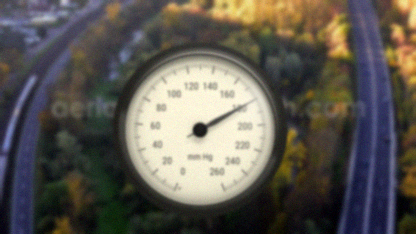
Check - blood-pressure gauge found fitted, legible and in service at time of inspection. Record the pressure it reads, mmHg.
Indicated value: 180 mmHg
